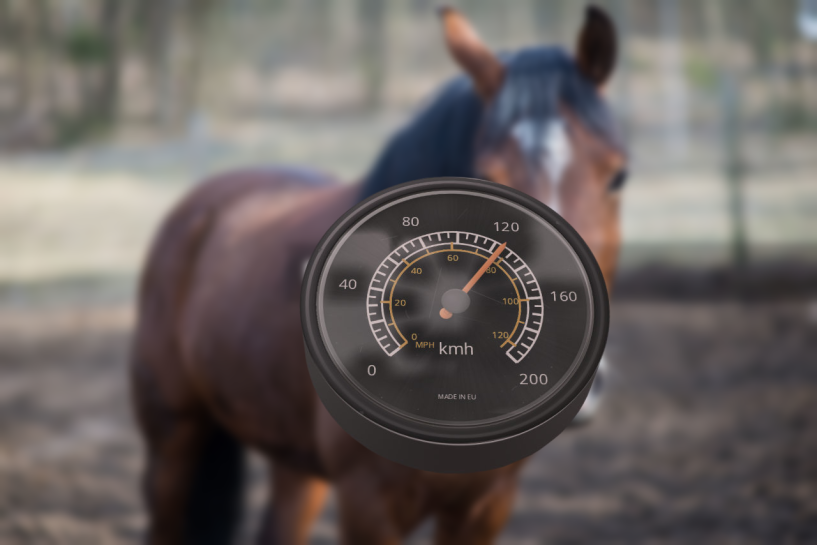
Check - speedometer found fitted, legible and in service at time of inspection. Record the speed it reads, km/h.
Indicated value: 125 km/h
